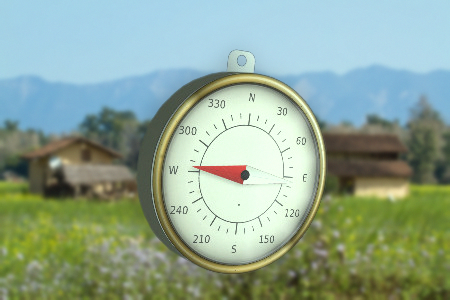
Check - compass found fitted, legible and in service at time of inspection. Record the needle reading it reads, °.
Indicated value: 275 °
